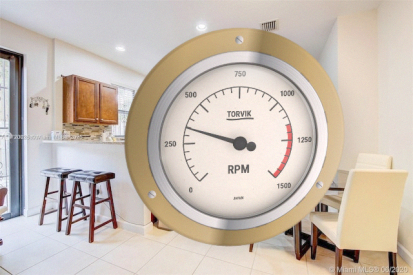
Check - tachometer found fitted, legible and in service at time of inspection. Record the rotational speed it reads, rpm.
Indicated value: 350 rpm
